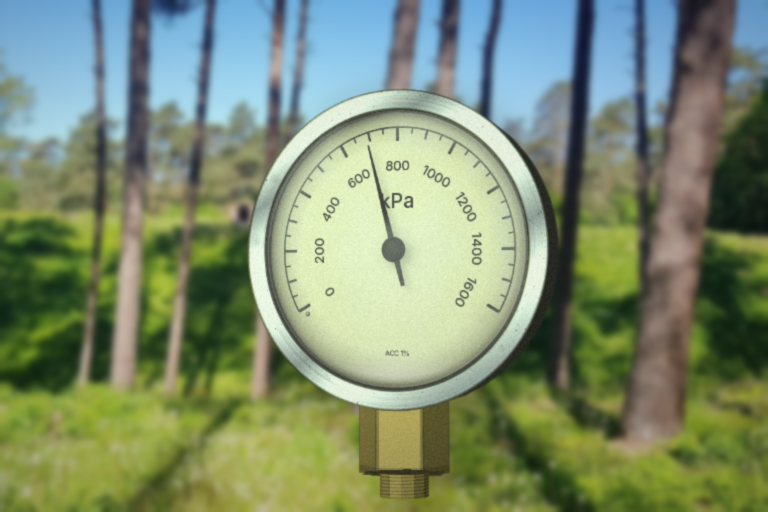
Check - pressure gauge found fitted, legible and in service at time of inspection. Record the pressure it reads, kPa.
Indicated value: 700 kPa
